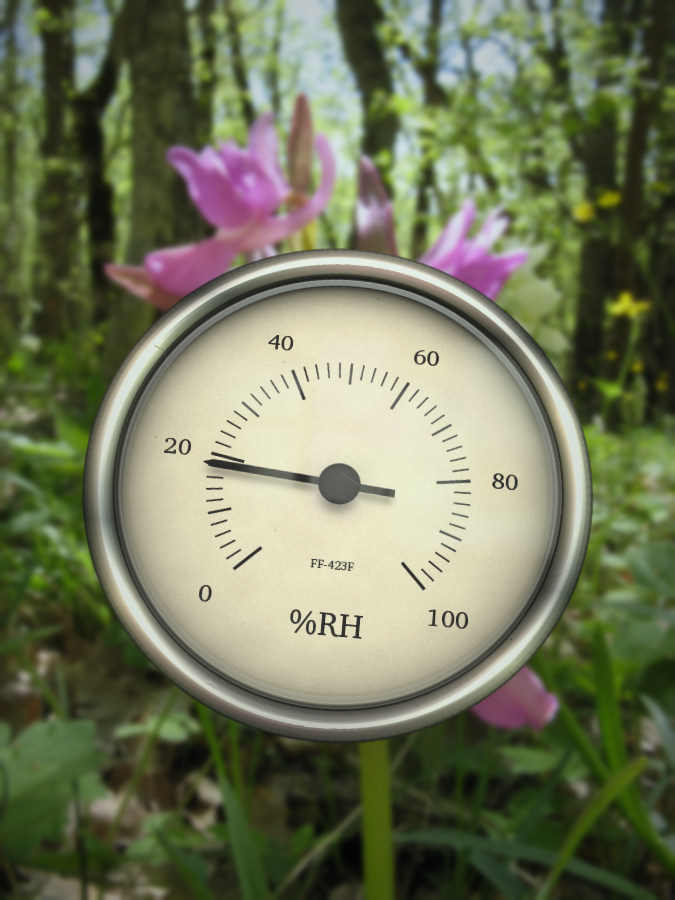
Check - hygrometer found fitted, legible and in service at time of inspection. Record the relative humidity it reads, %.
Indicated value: 18 %
